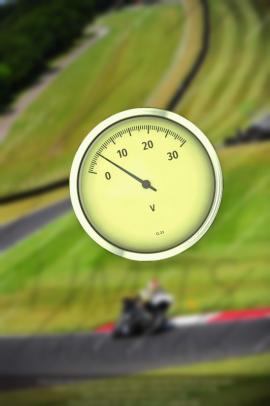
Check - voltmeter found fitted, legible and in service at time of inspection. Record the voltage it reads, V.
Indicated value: 5 V
